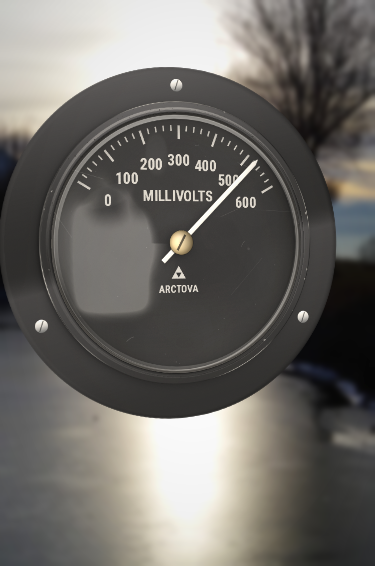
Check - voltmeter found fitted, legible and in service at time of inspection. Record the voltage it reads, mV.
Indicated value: 520 mV
